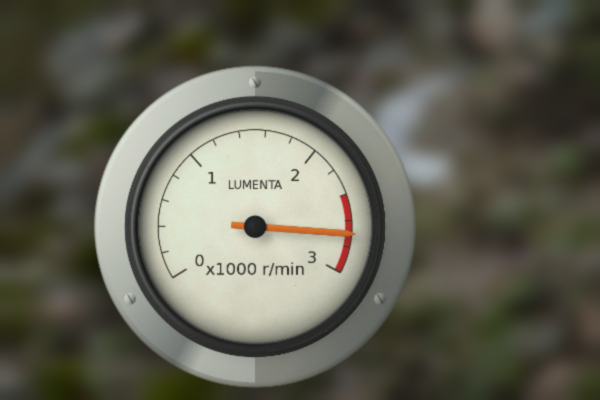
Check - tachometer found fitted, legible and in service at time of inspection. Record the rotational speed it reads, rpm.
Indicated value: 2700 rpm
